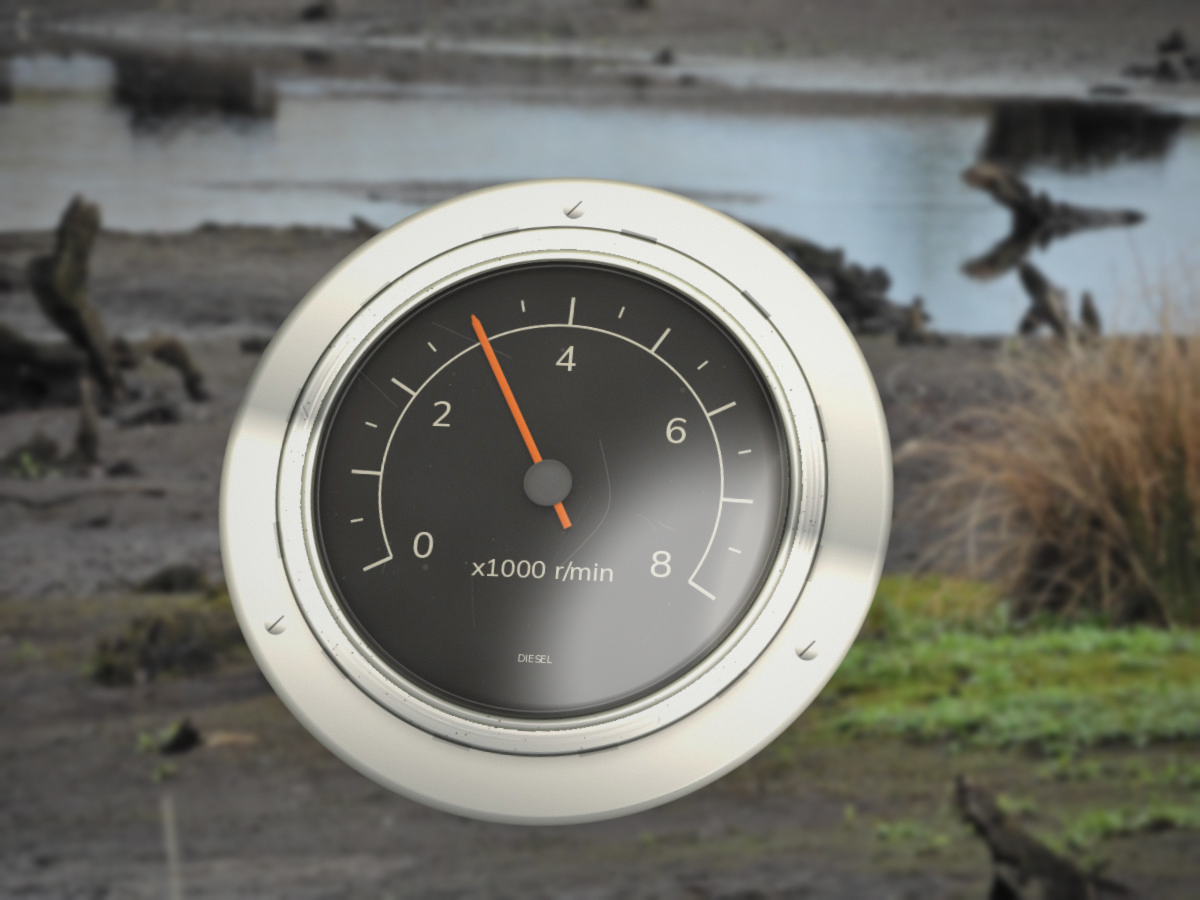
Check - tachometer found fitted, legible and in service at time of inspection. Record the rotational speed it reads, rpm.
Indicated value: 3000 rpm
